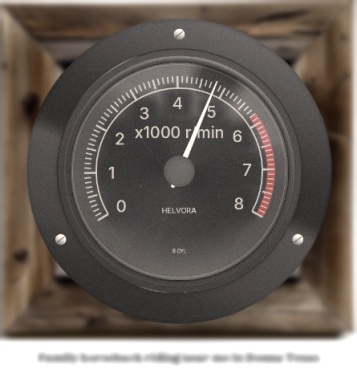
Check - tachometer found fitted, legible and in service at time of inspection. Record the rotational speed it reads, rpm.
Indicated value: 4800 rpm
